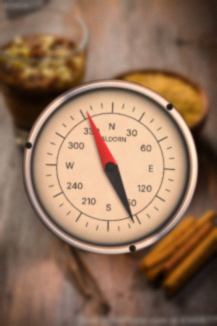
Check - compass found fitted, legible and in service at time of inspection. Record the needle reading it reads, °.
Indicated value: 335 °
